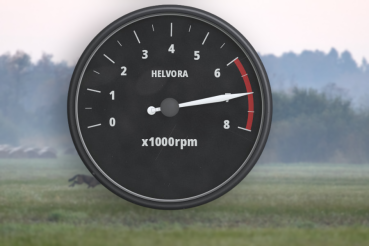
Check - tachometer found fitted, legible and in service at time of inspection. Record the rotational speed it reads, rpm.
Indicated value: 7000 rpm
